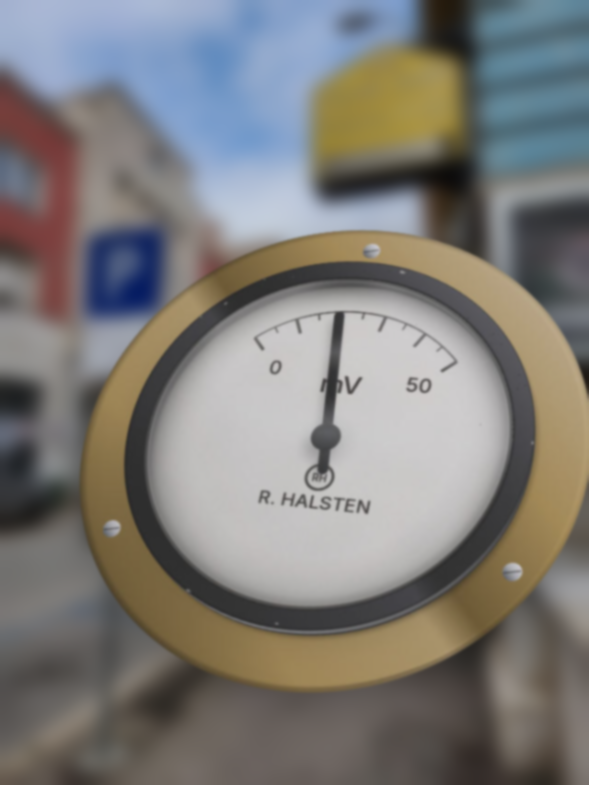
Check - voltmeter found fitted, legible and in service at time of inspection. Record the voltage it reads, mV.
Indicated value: 20 mV
